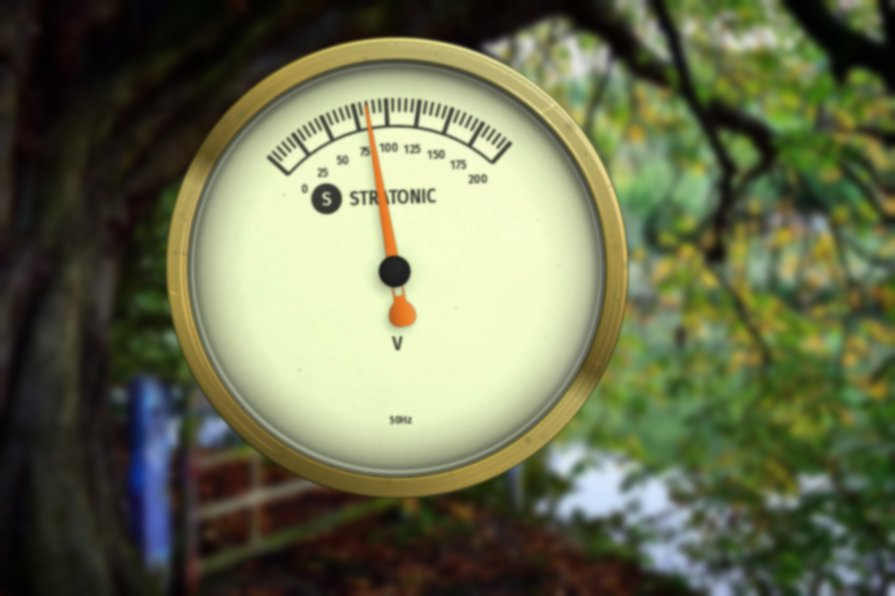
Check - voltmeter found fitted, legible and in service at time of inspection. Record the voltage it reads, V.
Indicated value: 85 V
